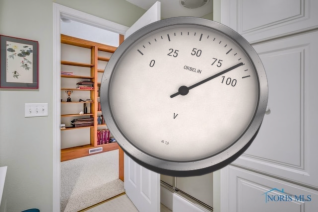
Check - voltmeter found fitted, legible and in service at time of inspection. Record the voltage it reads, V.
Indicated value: 90 V
